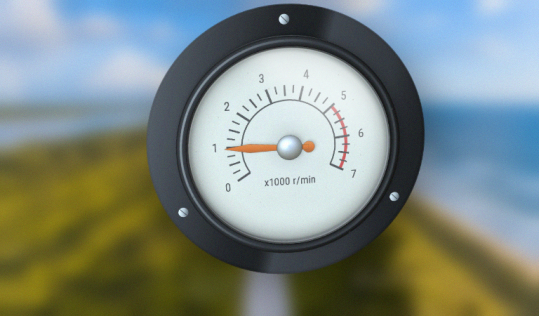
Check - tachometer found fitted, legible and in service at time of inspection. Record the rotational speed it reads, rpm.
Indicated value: 1000 rpm
